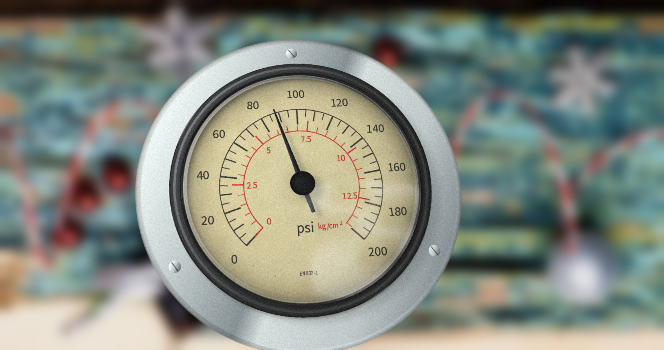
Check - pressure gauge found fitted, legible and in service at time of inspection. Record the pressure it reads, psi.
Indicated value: 87.5 psi
